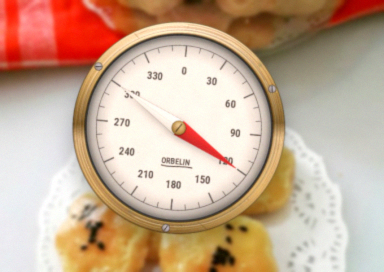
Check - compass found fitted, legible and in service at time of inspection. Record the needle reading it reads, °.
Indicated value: 120 °
